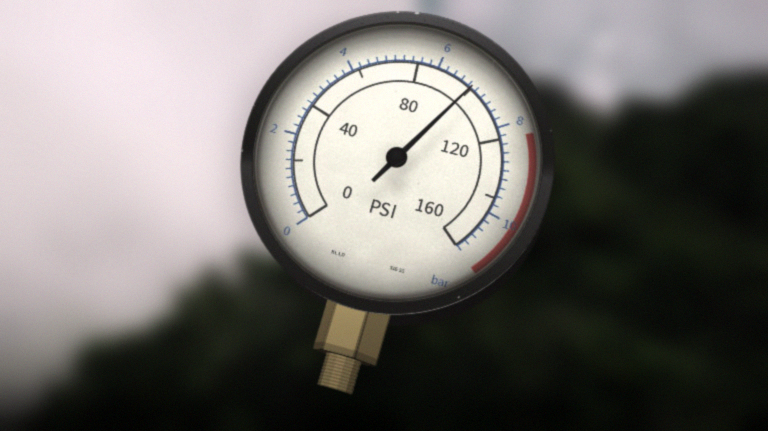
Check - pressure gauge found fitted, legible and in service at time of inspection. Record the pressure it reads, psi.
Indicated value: 100 psi
